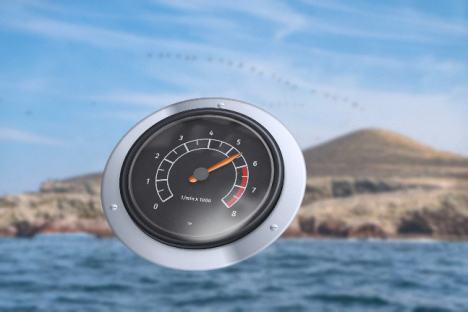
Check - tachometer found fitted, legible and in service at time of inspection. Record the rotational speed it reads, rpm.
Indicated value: 5500 rpm
